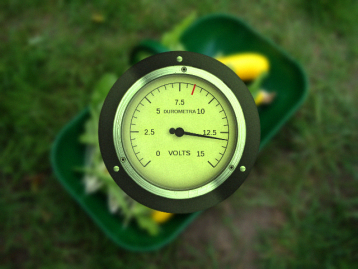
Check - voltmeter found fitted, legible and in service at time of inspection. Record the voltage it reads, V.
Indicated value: 13 V
